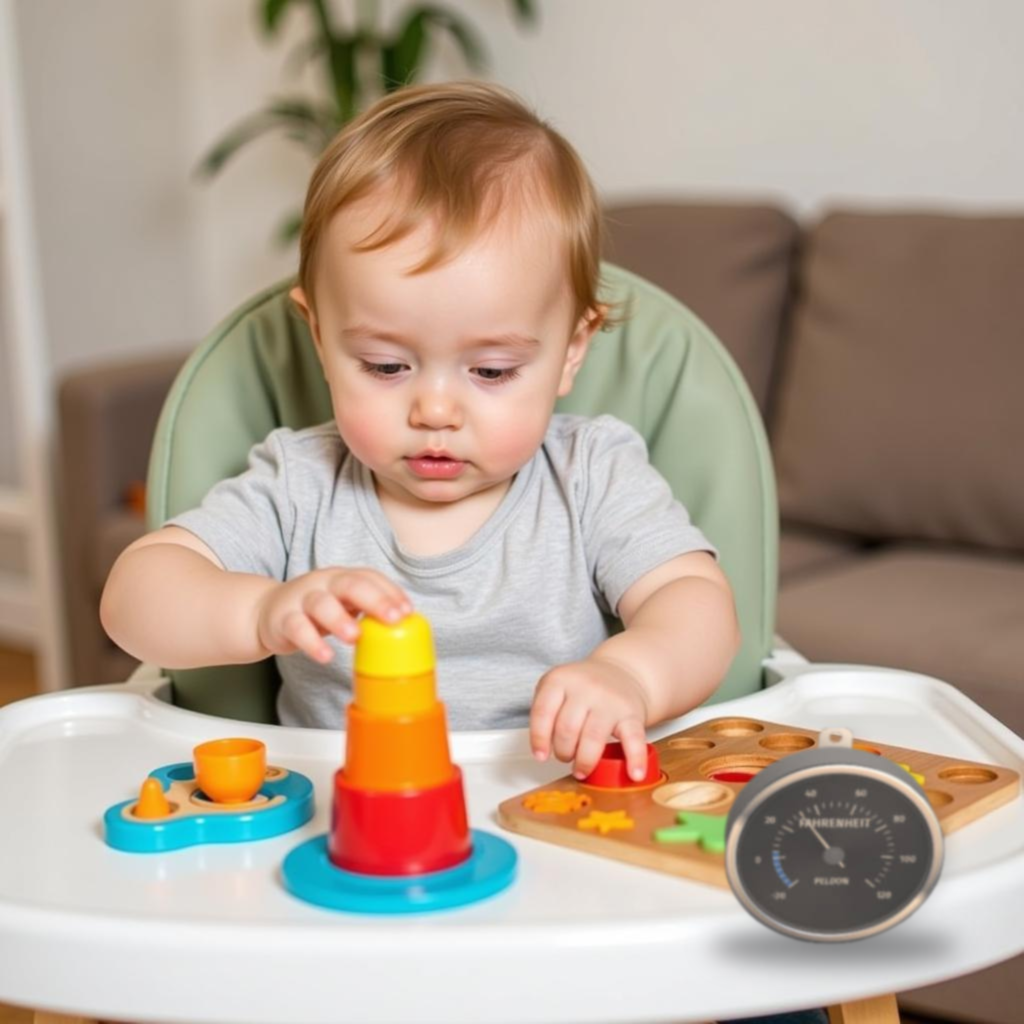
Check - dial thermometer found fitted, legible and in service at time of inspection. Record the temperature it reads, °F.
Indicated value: 32 °F
